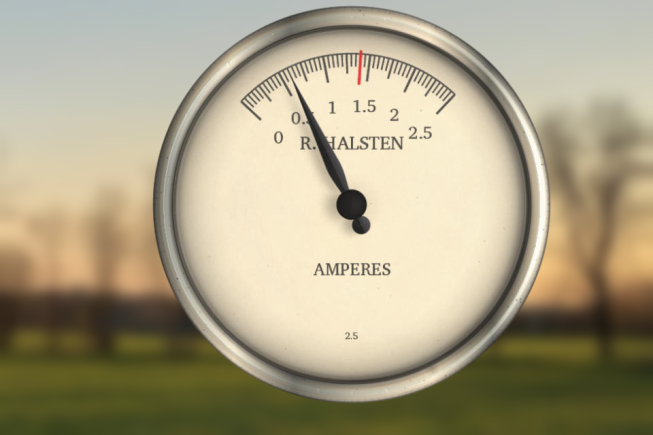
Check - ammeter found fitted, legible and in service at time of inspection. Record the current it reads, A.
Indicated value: 0.6 A
